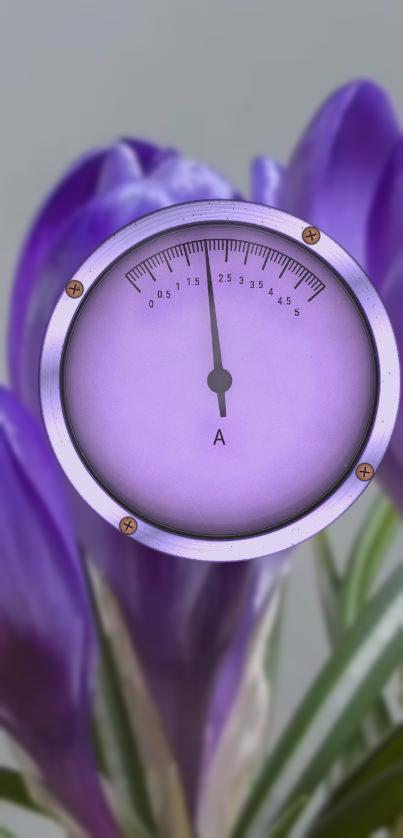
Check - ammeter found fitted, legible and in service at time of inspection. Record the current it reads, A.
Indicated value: 2 A
